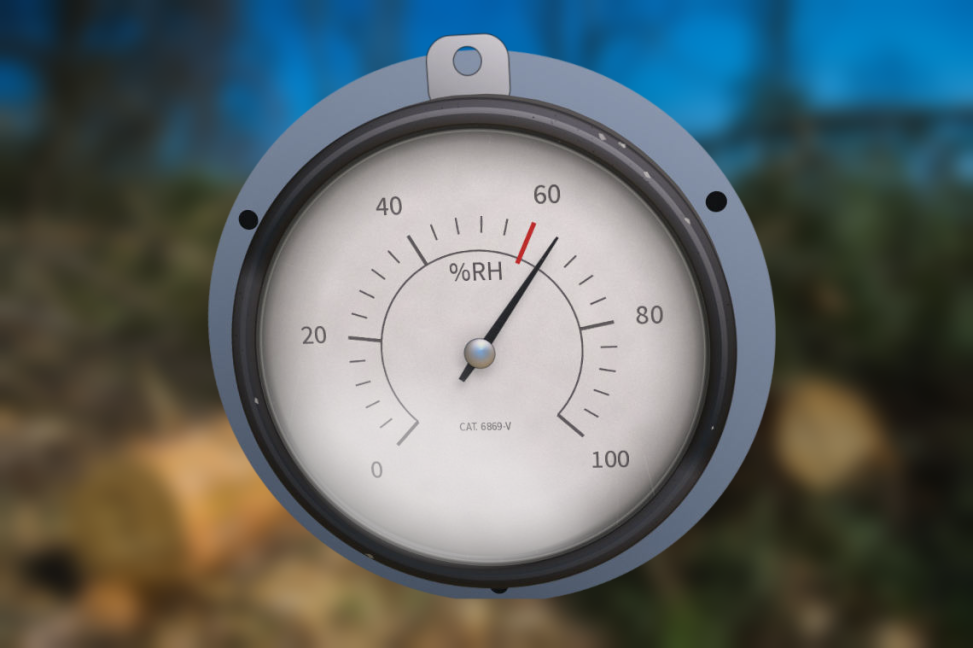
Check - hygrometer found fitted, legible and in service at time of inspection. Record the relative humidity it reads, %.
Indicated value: 64 %
